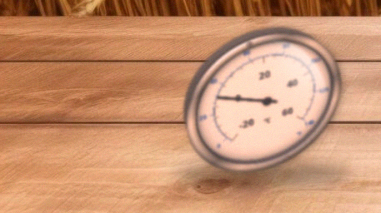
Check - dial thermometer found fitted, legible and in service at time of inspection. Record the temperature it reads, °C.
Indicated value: 0 °C
